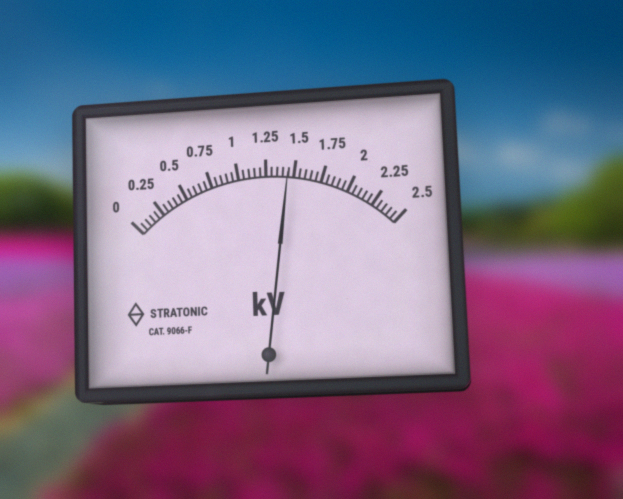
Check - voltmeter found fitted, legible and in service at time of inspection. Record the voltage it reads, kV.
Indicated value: 1.45 kV
